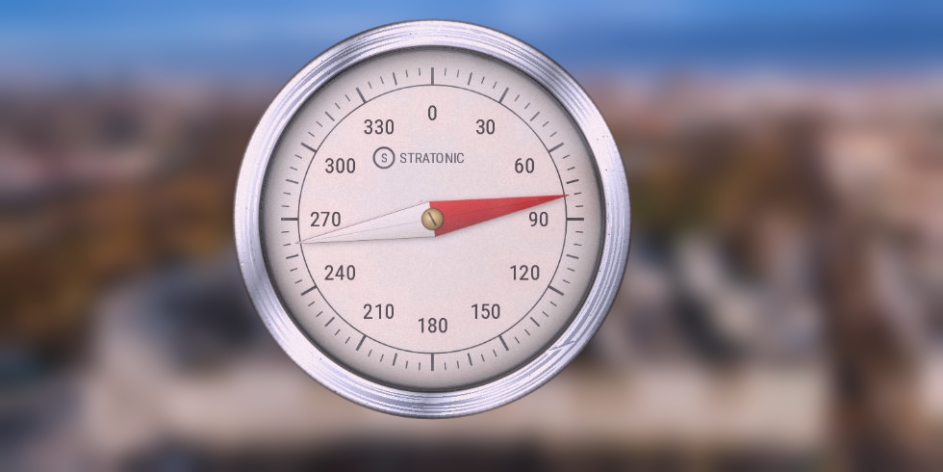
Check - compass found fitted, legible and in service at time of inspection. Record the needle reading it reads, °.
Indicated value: 80 °
